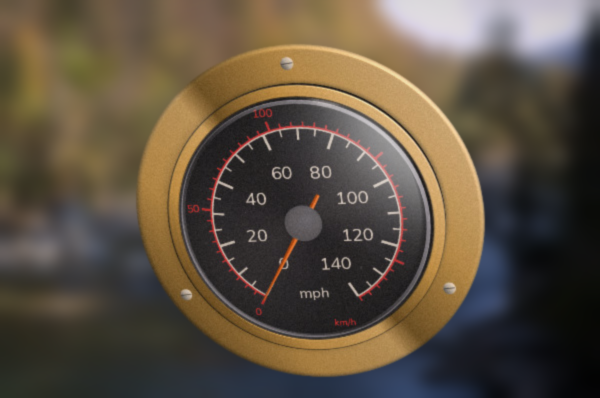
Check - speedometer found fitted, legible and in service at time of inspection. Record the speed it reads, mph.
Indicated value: 0 mph
